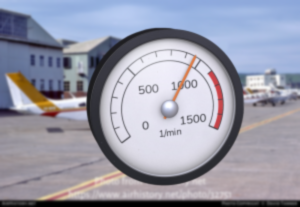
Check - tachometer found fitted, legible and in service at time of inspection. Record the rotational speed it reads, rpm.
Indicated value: 950 rpm
